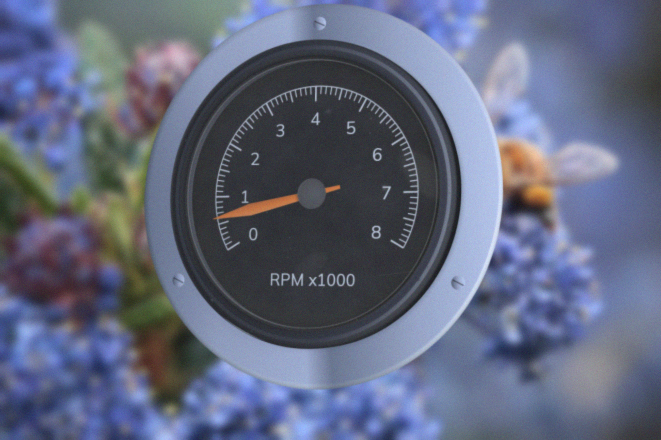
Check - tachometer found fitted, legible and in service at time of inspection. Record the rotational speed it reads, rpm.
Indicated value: 600 rpm
